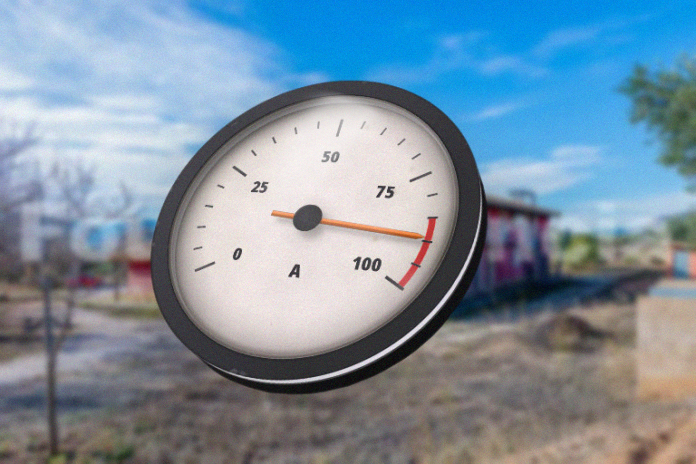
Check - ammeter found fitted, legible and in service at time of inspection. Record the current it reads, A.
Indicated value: 90 A
